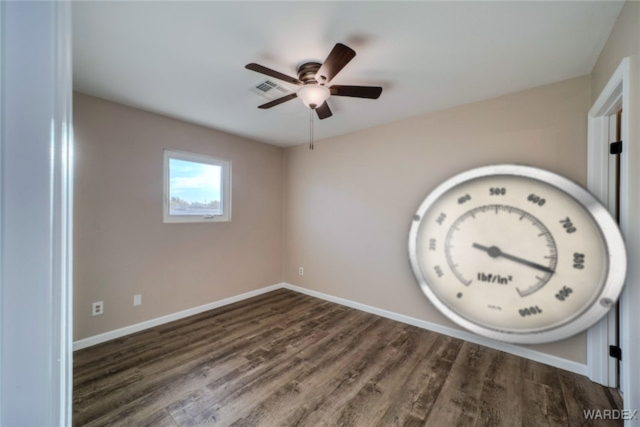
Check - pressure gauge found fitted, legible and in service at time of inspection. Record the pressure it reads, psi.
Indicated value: 850 psi
